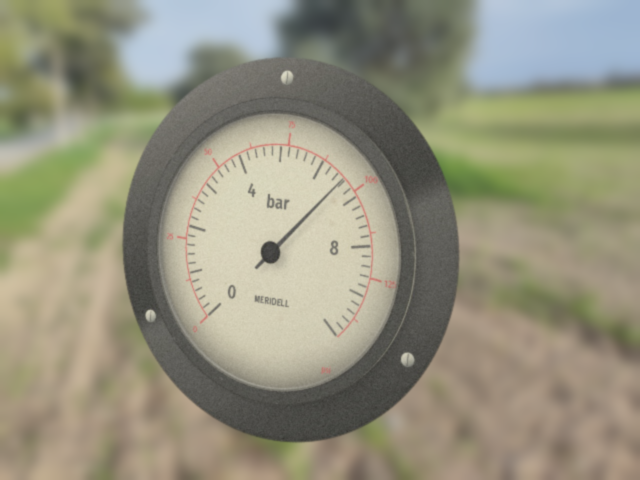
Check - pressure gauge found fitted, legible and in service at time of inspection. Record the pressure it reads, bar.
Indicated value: 6.6 bar
